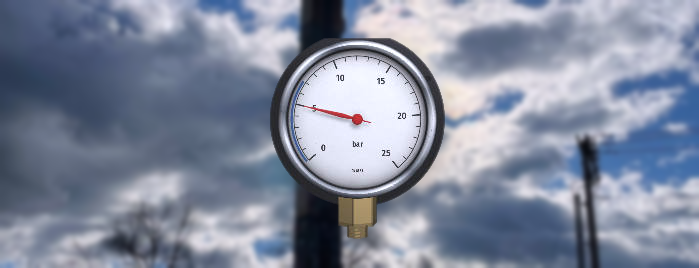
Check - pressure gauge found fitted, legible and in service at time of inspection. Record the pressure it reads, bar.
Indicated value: 5 bar
